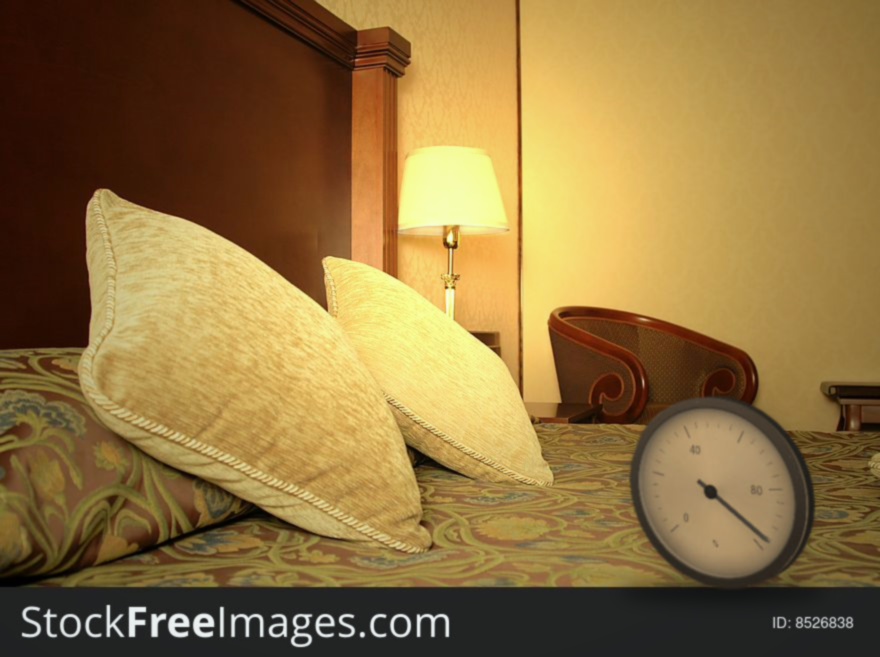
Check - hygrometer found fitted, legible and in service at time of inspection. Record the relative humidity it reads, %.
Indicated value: 96 %
